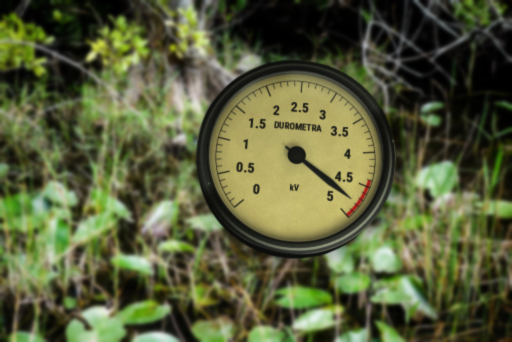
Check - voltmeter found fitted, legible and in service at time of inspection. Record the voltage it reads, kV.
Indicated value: 4.8 kV
